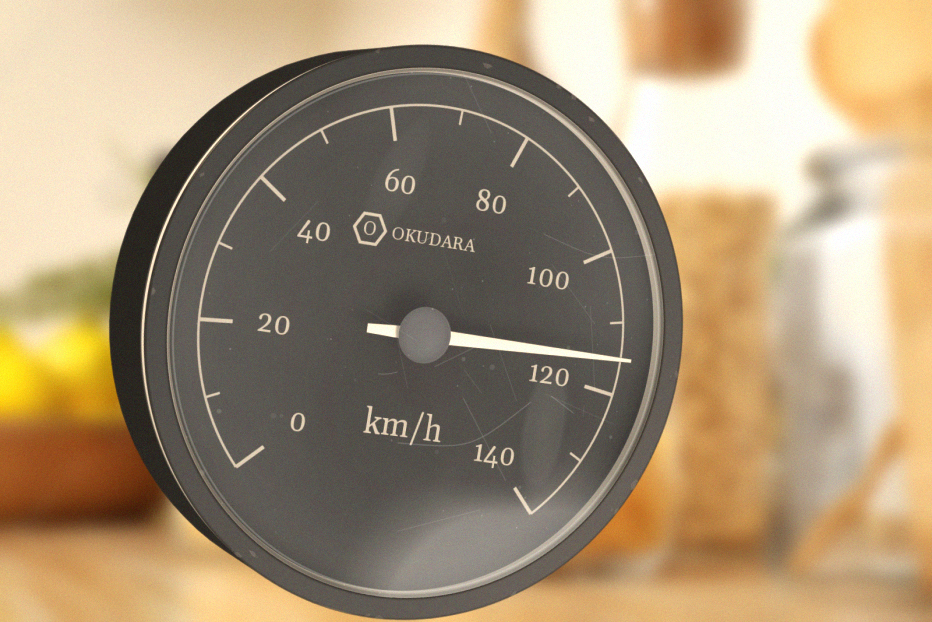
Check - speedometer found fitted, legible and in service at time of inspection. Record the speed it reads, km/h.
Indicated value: 115 km/h
